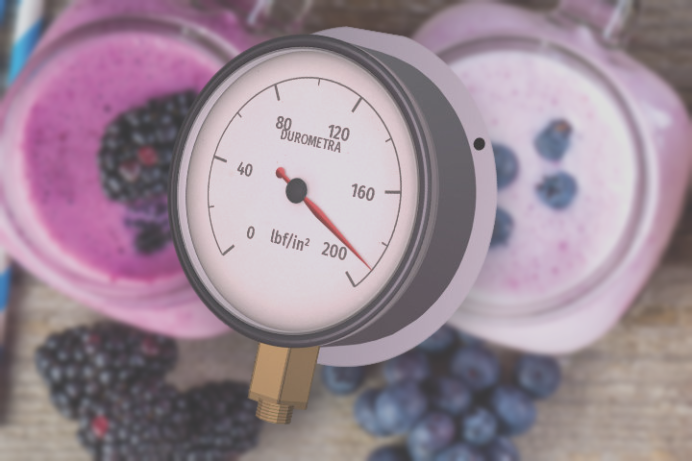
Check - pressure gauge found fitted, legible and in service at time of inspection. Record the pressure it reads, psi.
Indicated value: 190 psi
